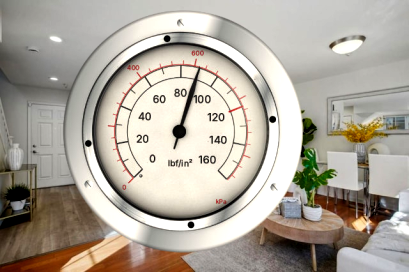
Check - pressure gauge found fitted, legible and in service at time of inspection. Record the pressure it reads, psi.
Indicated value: 90 psi
